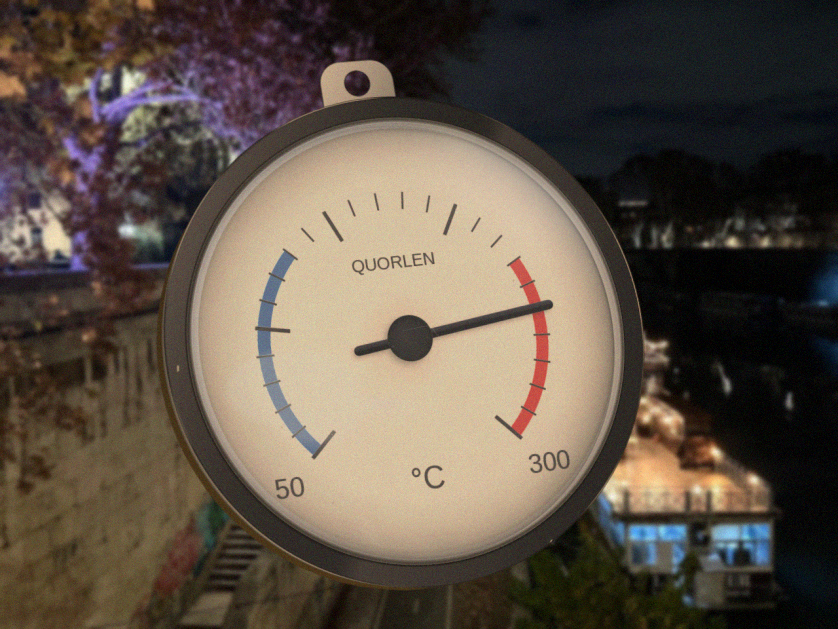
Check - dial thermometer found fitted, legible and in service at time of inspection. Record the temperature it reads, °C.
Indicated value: 250 °C
